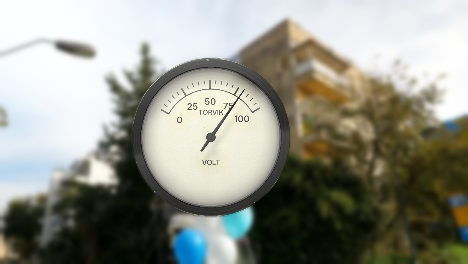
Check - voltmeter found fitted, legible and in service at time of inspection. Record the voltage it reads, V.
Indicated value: 80 V
